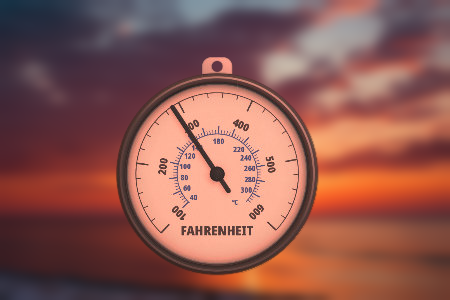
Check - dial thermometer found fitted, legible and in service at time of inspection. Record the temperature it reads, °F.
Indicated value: 290 °F
